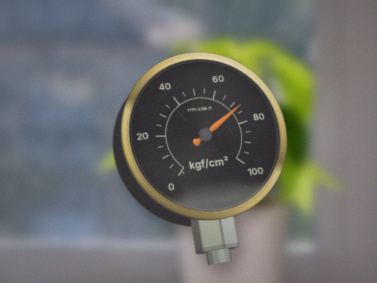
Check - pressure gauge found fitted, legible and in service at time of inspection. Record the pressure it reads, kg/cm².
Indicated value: 72.5 kg/cm²
